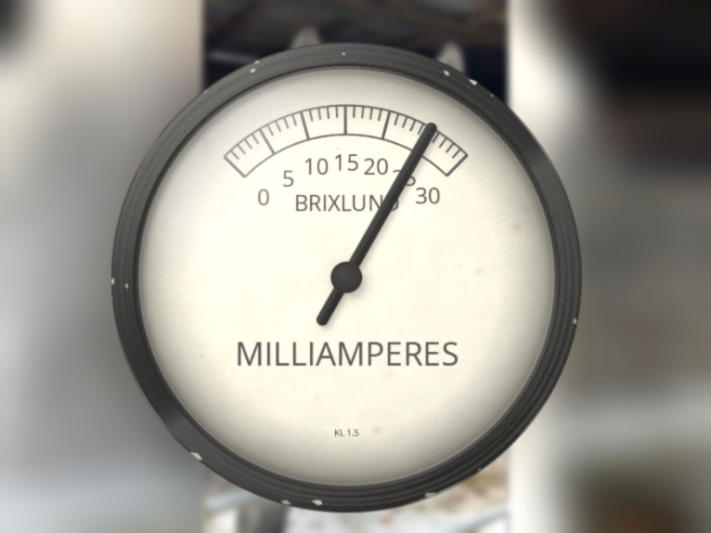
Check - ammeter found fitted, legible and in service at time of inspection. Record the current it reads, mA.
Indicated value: 25 mA
